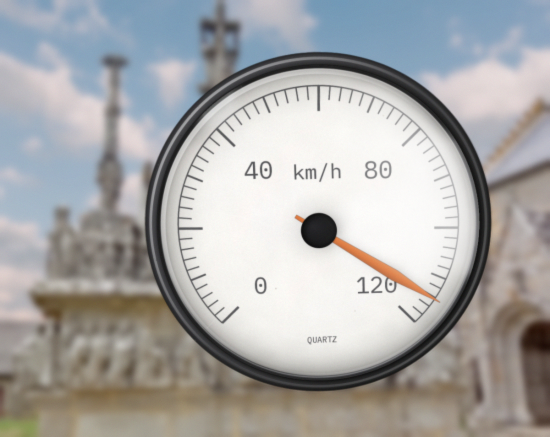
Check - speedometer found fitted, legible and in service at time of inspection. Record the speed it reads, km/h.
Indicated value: 114 km/h
